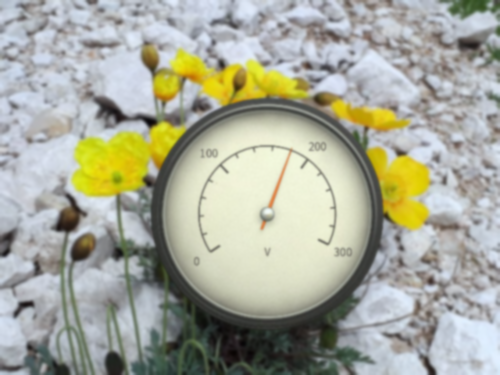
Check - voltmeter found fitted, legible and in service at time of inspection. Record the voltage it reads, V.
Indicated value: 180 V
